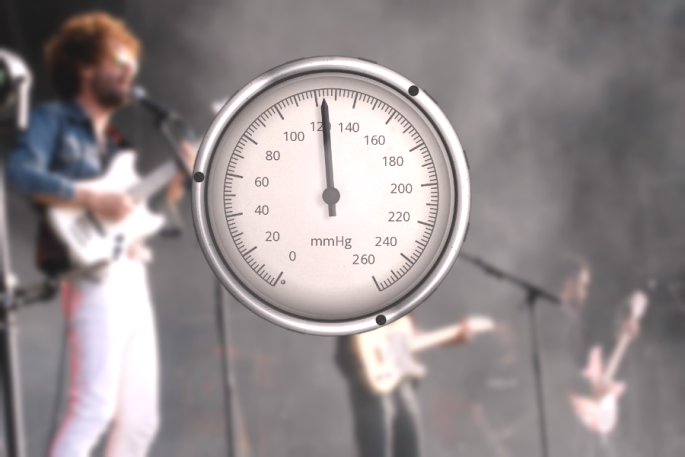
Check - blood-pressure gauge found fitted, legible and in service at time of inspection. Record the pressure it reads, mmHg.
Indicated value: 124 mmHg
